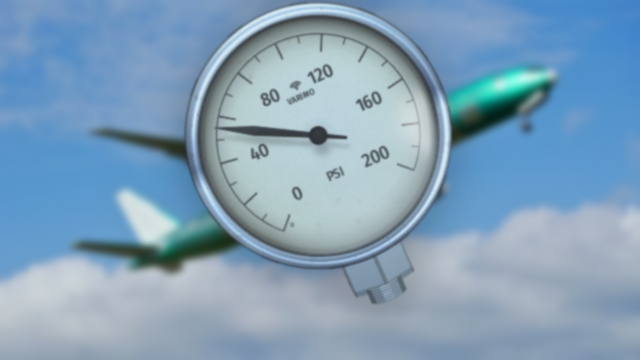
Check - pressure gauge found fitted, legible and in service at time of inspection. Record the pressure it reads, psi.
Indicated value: 55 psi
